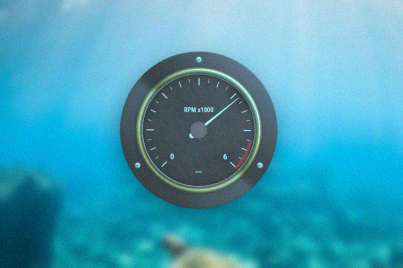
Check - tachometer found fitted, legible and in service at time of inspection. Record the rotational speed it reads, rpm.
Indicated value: 4125 rpm
